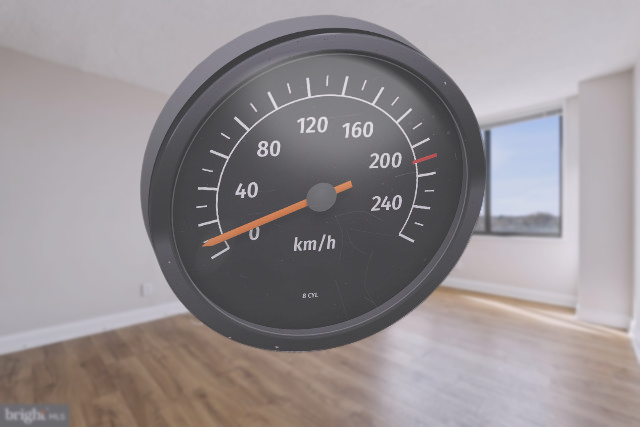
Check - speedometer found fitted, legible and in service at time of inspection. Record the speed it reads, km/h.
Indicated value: 10 km/h
